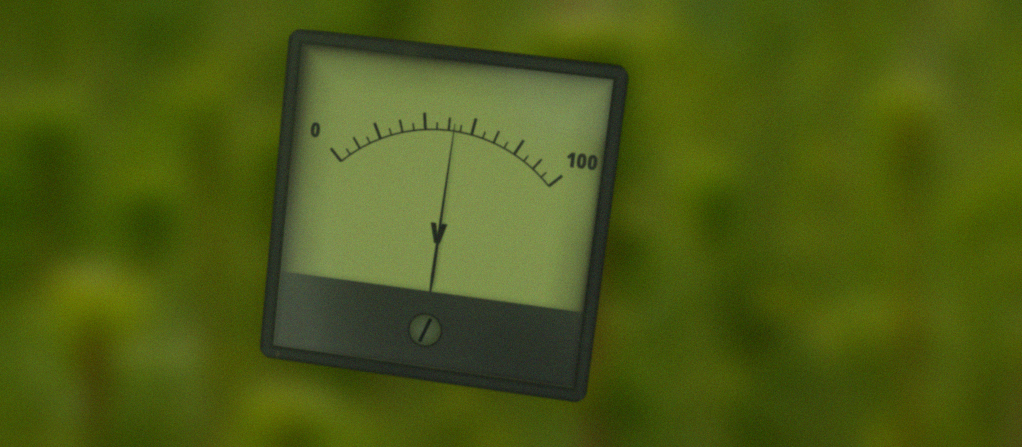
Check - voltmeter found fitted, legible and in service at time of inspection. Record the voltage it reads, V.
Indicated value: 52.5 V
